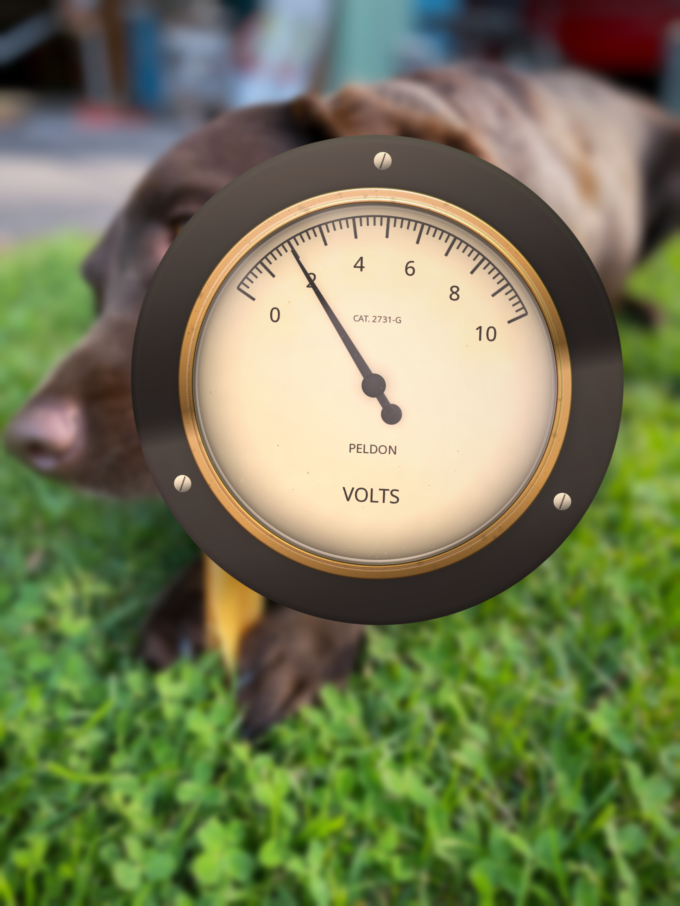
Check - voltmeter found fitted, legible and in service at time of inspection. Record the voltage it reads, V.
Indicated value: 2 V
